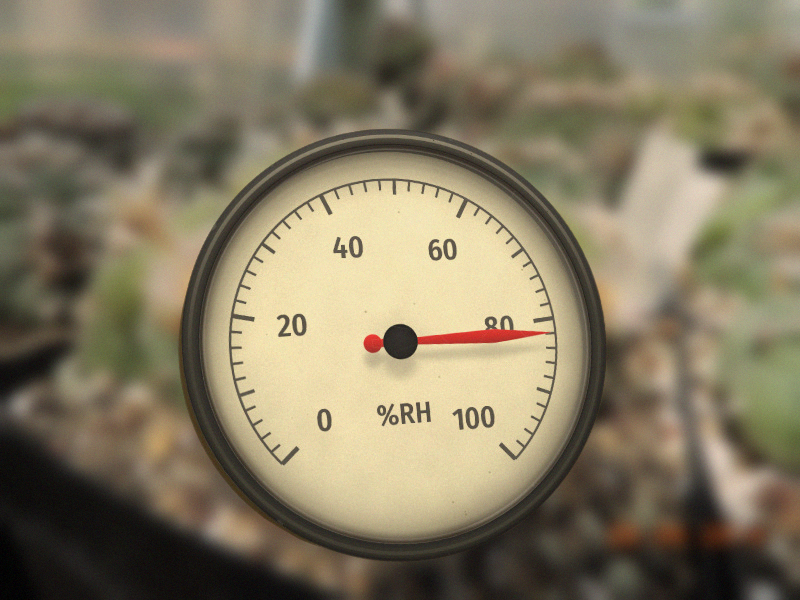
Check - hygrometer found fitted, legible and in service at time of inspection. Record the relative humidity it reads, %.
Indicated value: 82 %
